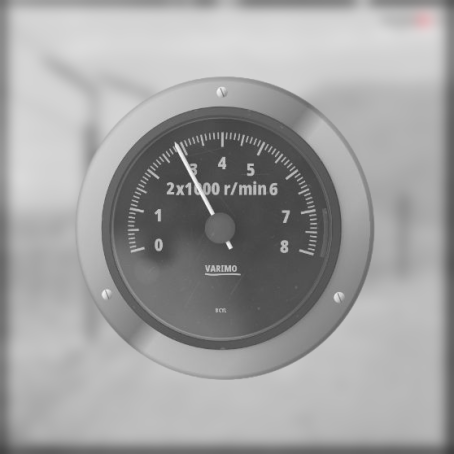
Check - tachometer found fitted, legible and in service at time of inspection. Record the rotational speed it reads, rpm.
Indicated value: 2900 rpm
